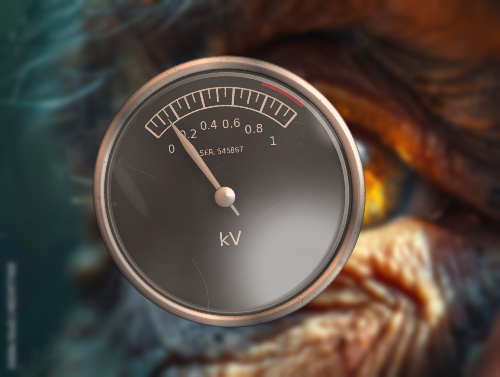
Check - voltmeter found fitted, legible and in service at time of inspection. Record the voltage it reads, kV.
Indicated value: 0.15 kV
